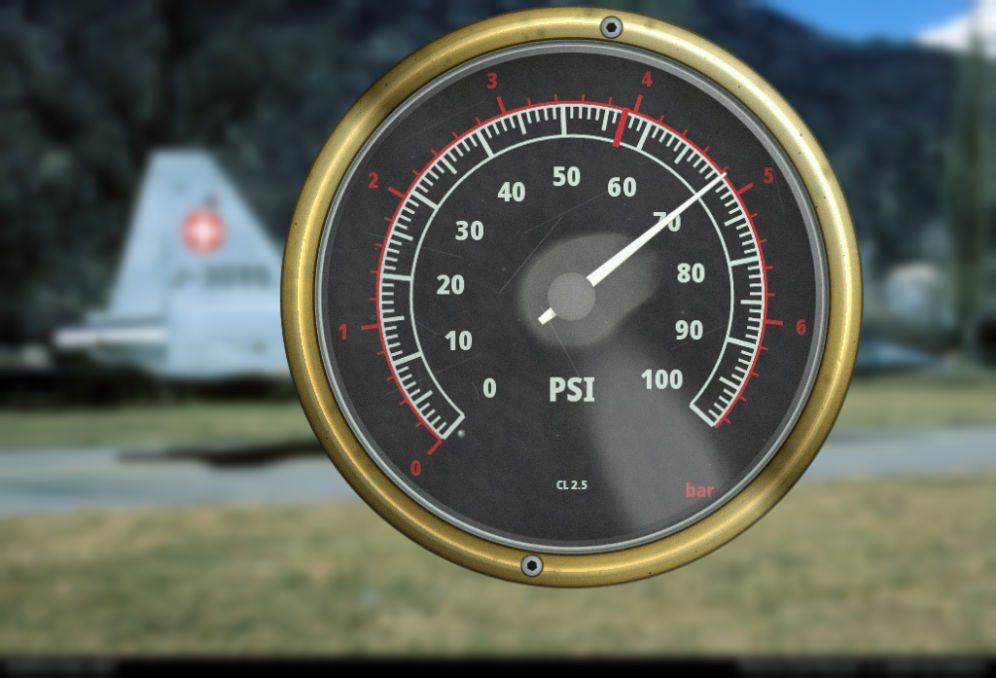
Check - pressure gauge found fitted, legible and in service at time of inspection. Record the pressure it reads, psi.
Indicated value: 70 psi
